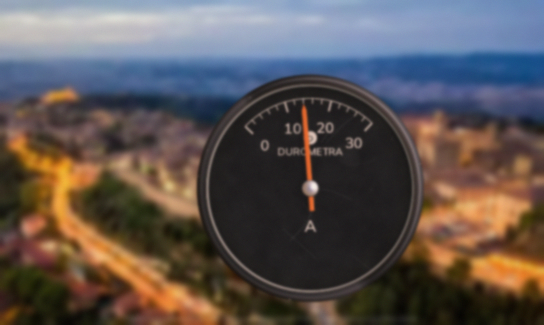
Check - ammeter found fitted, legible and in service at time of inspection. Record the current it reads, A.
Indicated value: 14 A
